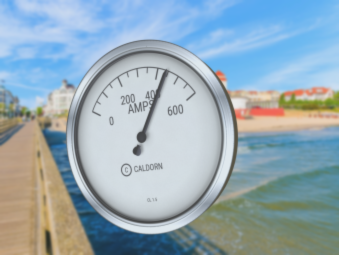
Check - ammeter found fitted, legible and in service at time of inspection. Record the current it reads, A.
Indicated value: 450 A
